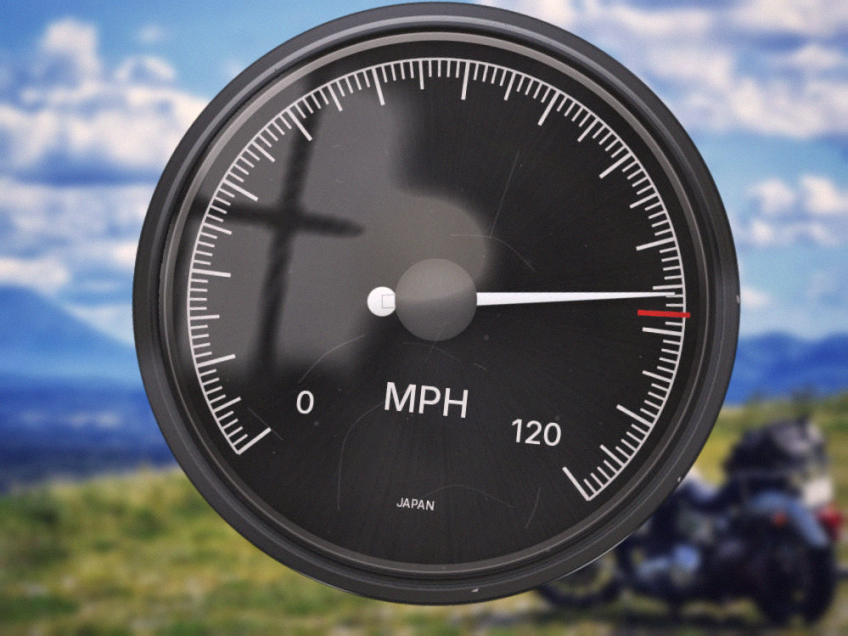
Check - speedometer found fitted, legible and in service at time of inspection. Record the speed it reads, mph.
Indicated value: 96 mph
